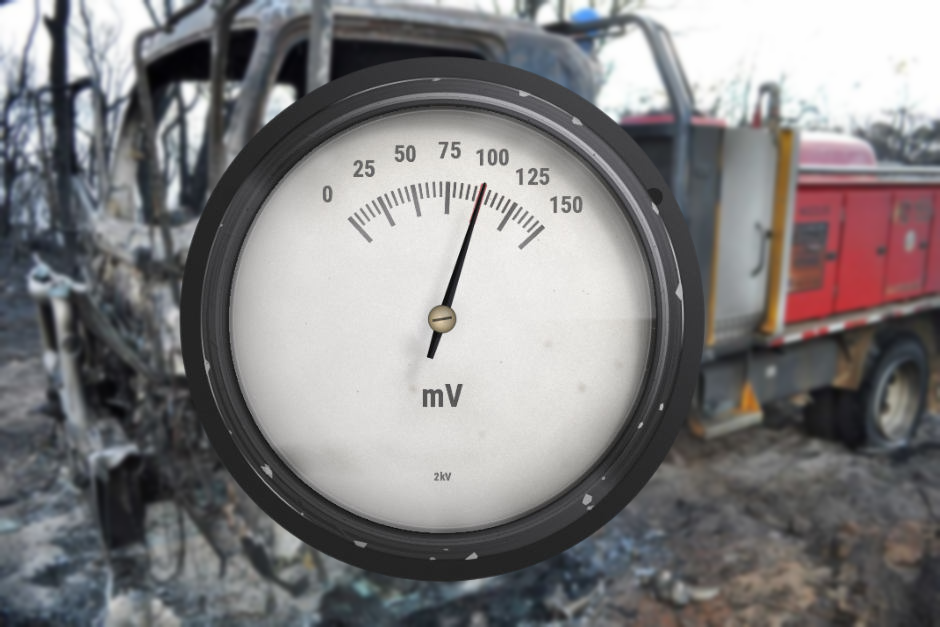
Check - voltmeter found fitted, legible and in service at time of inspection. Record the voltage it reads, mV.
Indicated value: 100 mV
